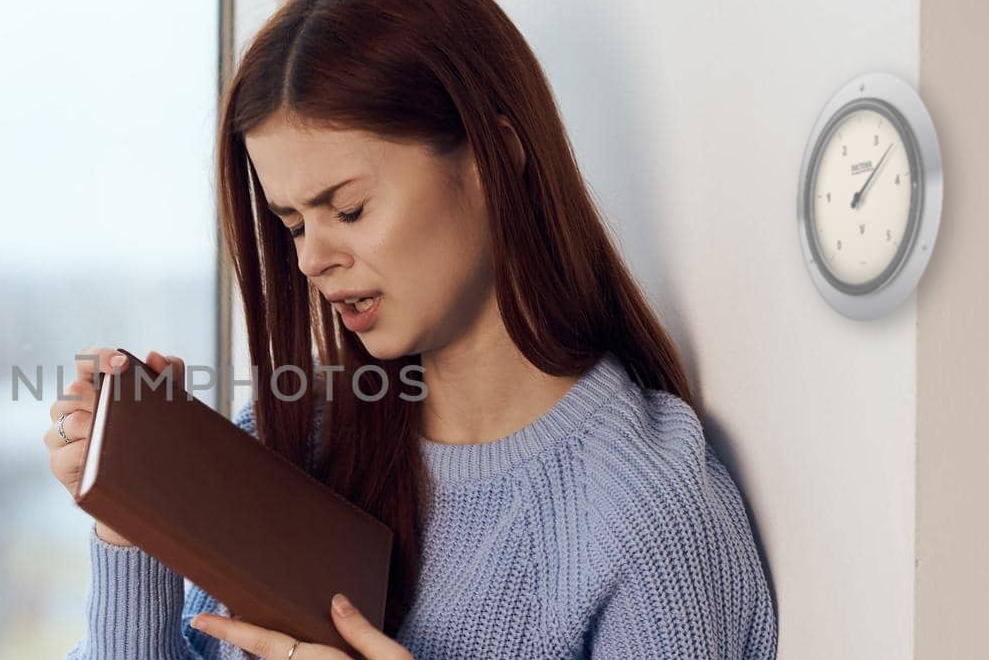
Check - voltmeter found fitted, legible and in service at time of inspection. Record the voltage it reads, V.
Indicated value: 3.5 V
